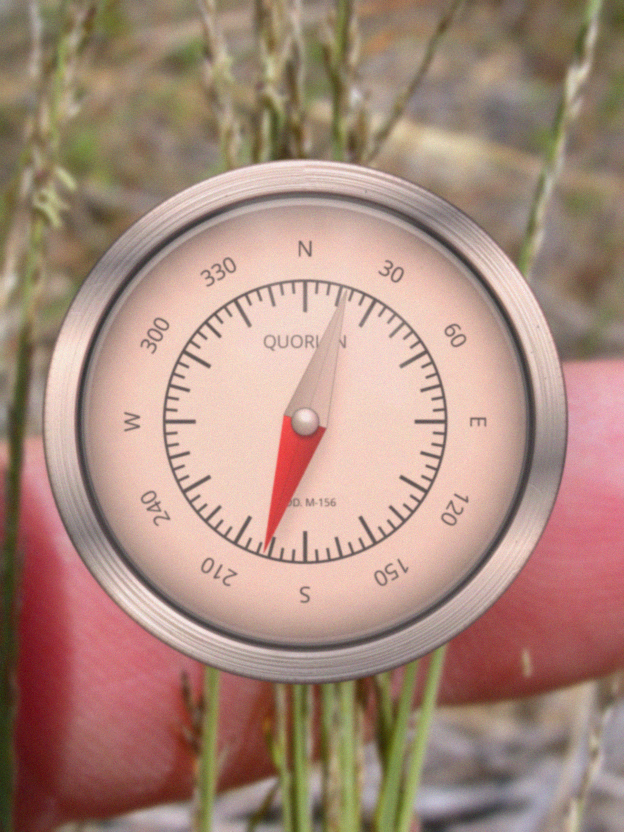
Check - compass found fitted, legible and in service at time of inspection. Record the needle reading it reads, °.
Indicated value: 197.5 °
